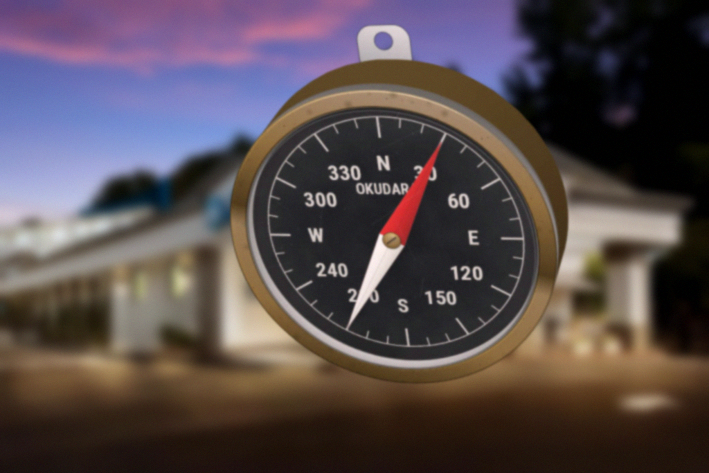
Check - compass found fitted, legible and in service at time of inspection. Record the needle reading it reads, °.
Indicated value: 30 °
